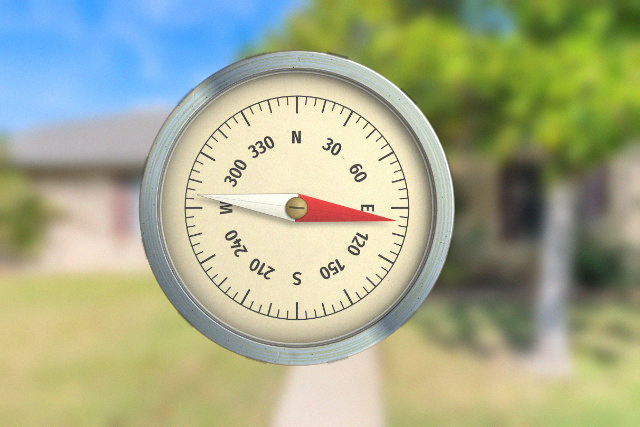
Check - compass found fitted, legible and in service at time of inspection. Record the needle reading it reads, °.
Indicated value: 97.5 °
